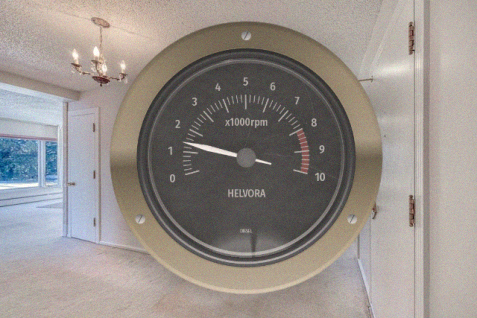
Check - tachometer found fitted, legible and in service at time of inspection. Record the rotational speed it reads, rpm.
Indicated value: 1400 rpm
